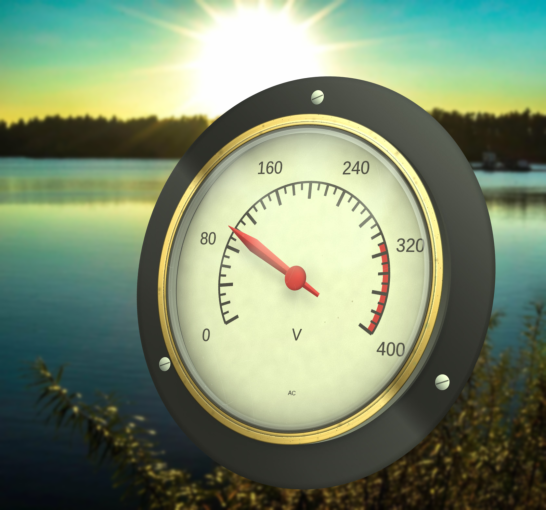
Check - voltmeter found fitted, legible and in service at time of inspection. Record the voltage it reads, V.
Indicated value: 100 V
